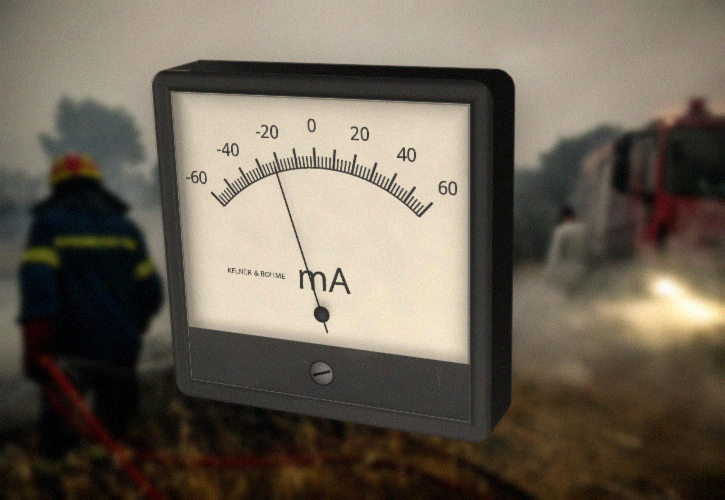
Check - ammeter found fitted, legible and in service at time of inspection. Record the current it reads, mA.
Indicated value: -20 mA
